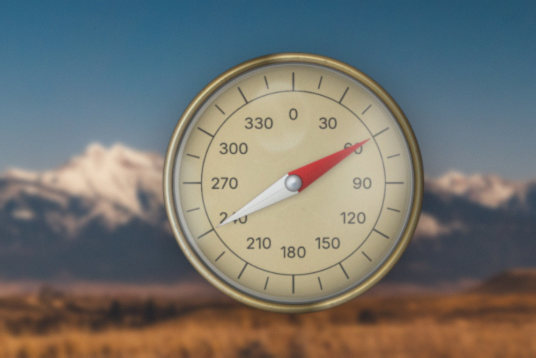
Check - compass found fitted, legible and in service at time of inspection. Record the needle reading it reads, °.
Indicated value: 60 °
